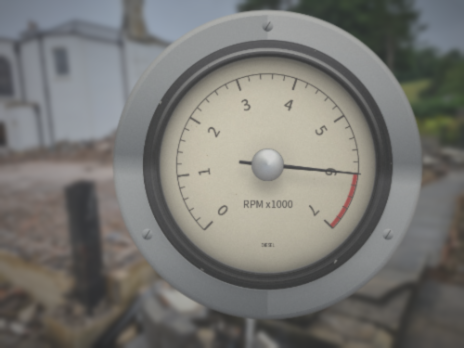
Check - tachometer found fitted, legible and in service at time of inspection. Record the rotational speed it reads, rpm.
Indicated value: 6000 rpm
